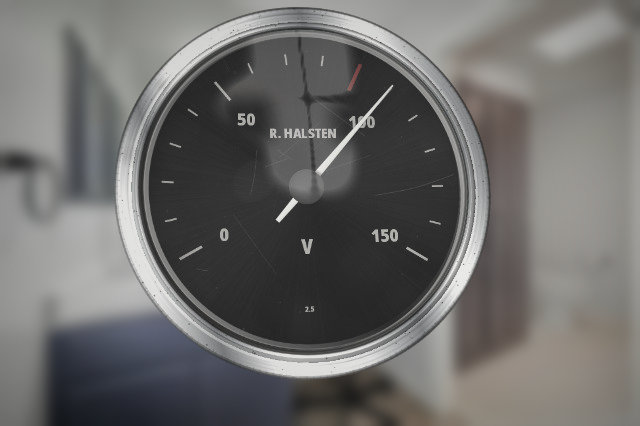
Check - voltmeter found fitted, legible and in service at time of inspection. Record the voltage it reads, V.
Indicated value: 100 V
